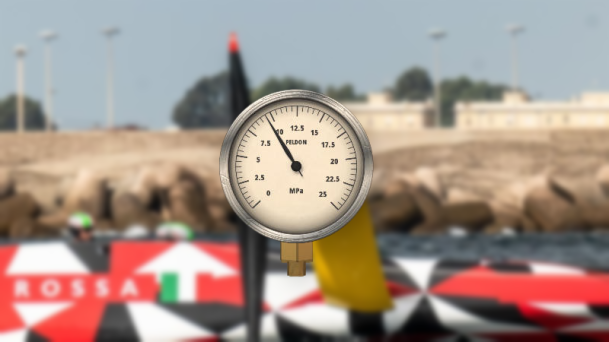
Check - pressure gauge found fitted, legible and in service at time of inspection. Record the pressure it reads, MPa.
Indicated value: 9.5 MPa
